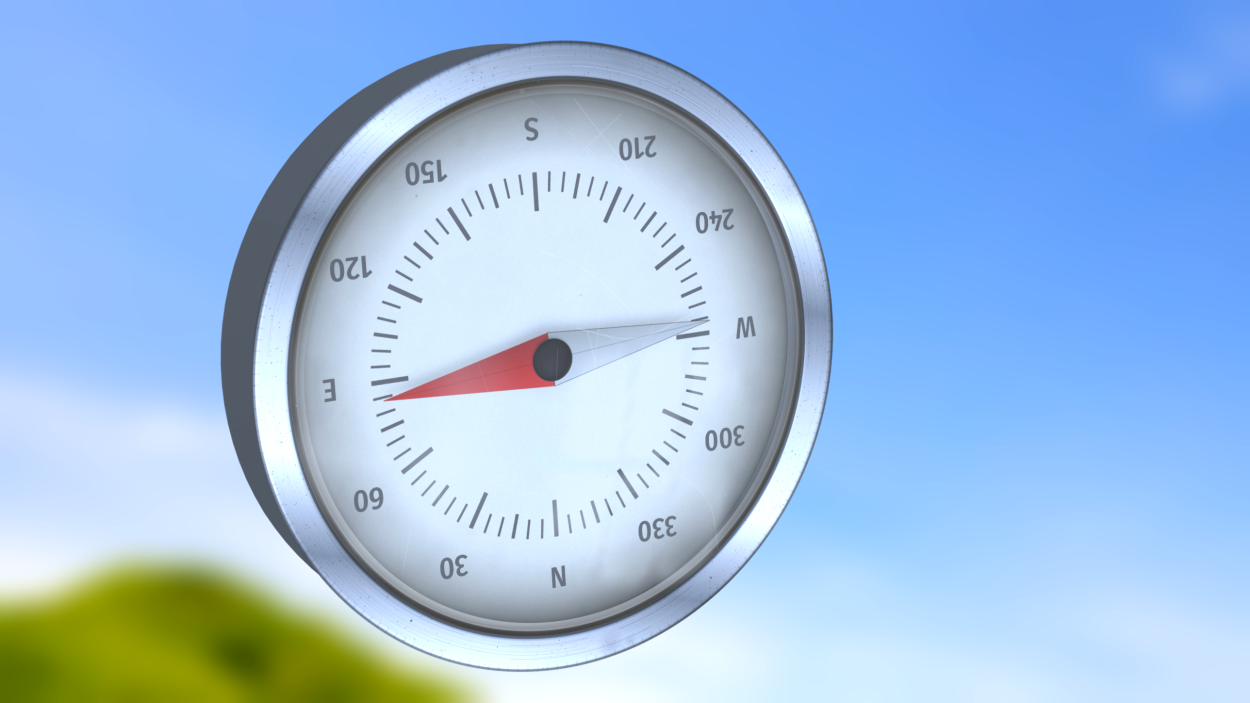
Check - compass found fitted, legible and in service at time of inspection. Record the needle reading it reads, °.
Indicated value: 85 °
